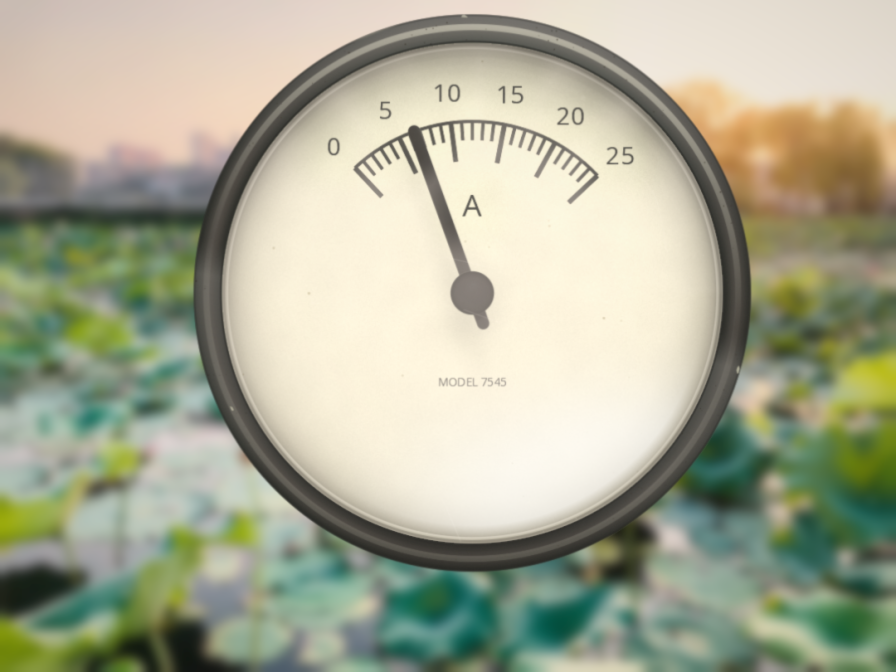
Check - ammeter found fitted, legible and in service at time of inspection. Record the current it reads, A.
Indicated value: 6.5 A
